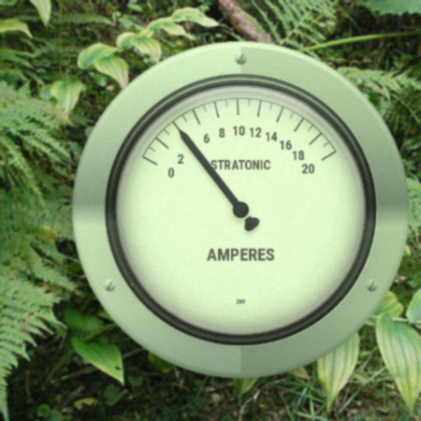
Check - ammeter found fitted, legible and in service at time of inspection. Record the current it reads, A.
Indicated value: 4 A
